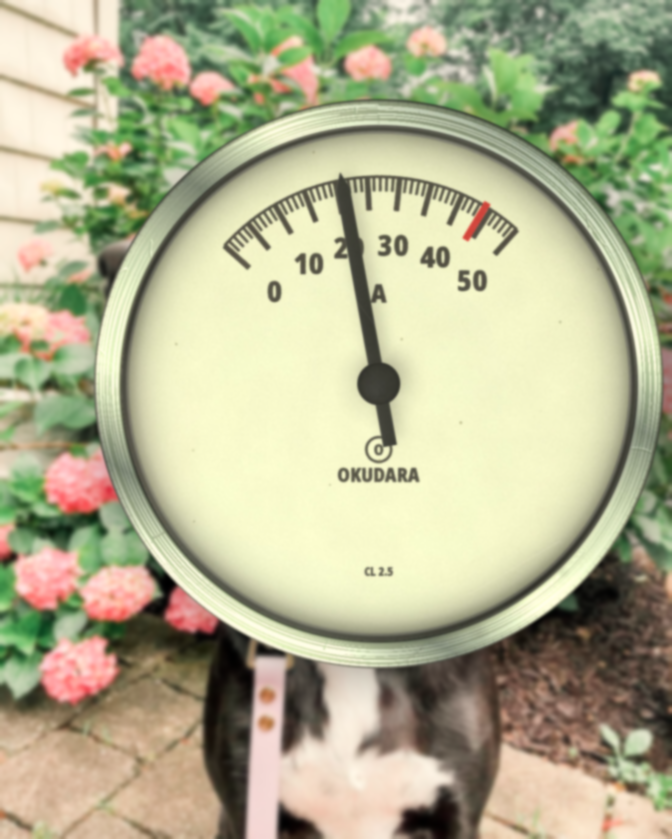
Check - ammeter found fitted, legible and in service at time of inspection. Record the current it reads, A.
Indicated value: 21 A
